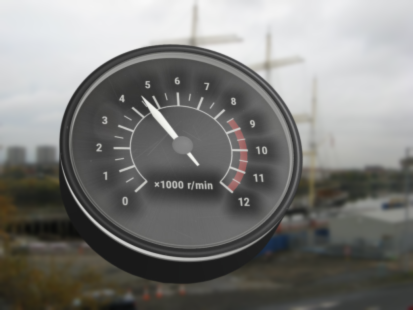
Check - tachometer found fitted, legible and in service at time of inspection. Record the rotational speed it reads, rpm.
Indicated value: 4500 rpm
